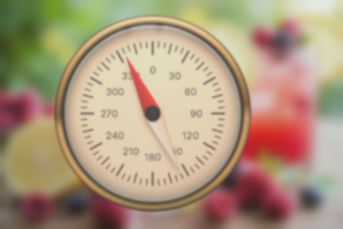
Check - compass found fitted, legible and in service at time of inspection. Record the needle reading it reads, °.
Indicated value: 335 °
